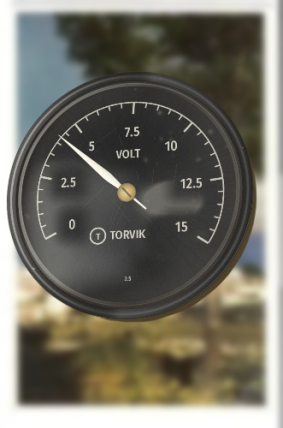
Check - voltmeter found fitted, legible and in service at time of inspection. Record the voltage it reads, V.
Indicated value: 4.25 V
